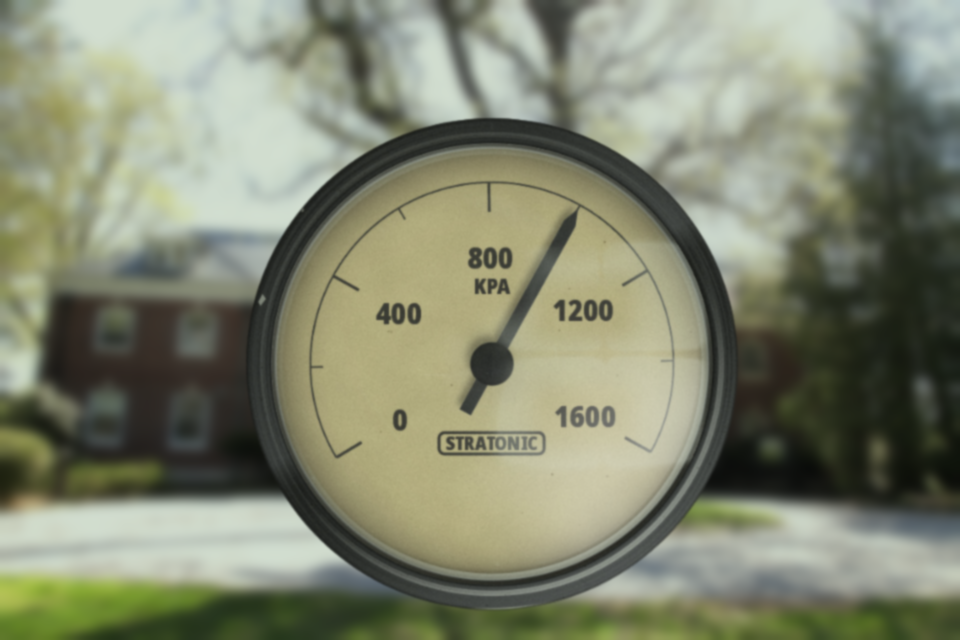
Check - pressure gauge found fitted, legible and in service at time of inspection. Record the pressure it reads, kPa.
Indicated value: 1000 kPa
